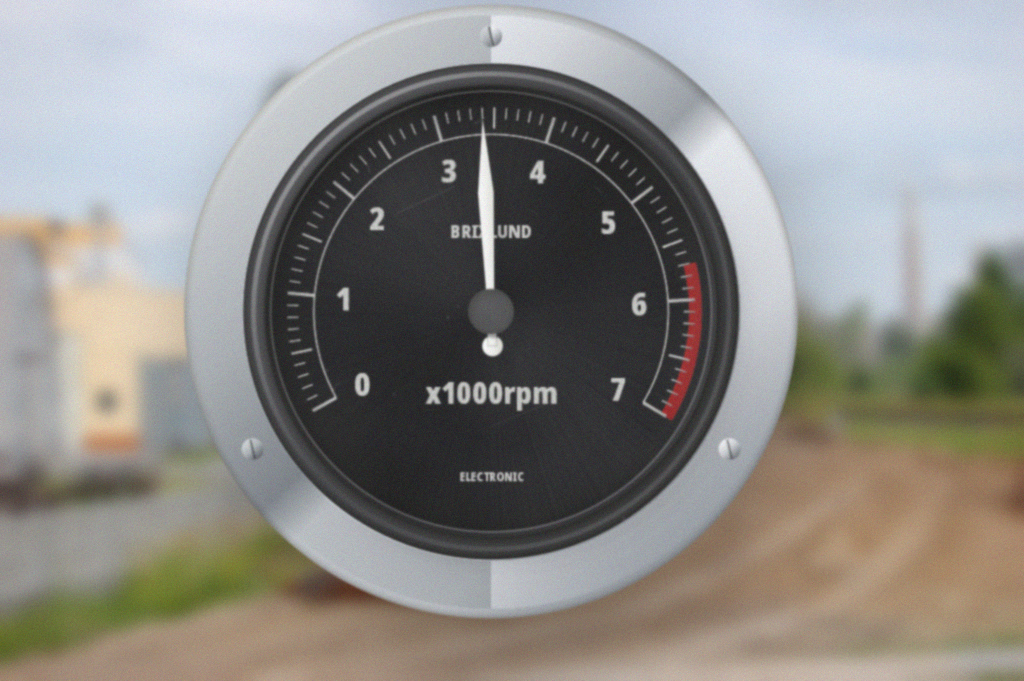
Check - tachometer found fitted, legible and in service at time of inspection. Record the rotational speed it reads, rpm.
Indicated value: 3400 rpm
